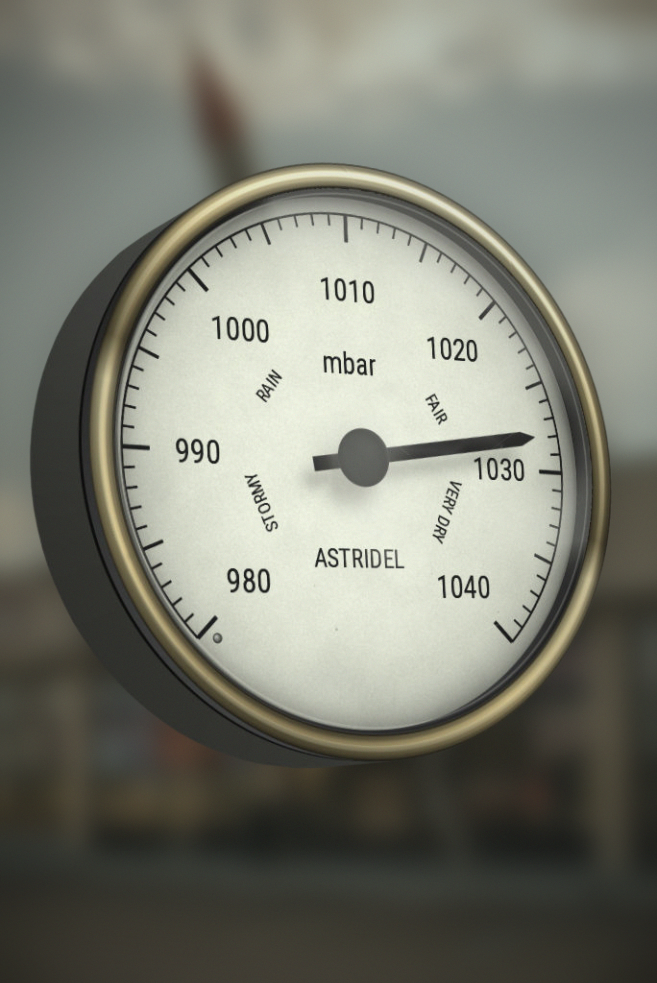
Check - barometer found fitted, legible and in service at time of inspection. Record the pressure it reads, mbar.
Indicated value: 1028 mbar
